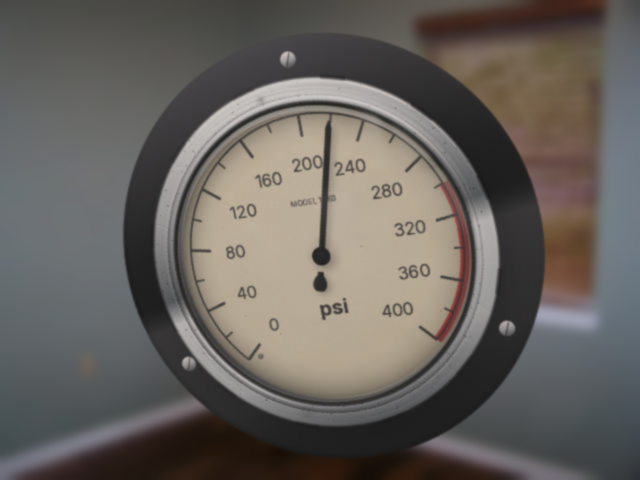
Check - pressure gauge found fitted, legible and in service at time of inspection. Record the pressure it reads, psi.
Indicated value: 220 psi
